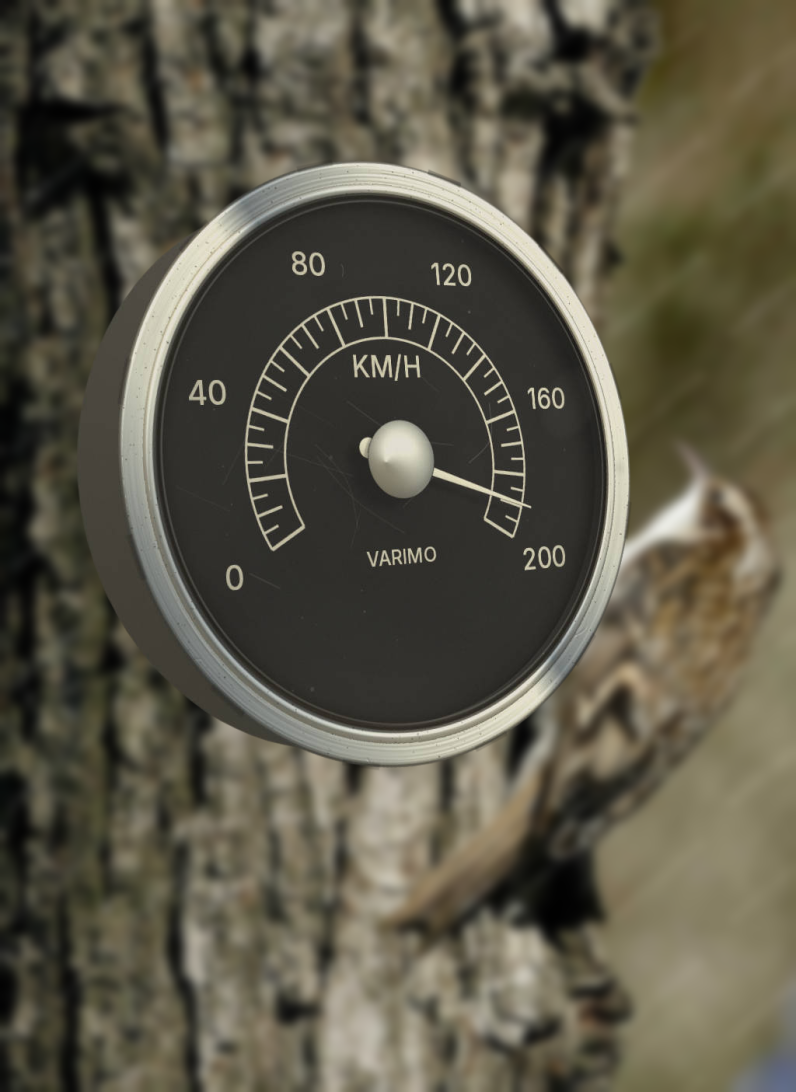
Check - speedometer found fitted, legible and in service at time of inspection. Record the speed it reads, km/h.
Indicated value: 190 km/h
